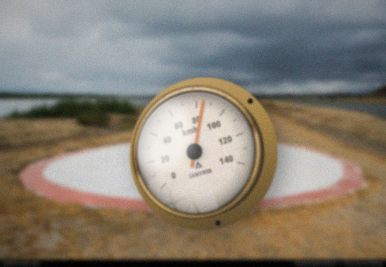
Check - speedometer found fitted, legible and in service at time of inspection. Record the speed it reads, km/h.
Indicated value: 85 km/h
